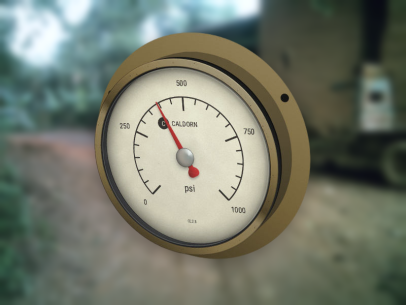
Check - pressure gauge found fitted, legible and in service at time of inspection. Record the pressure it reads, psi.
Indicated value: 400 psi
